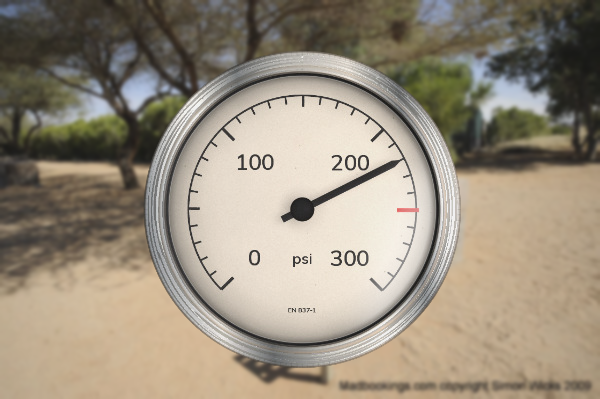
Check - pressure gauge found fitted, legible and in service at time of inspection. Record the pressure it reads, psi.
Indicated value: 220 psi
